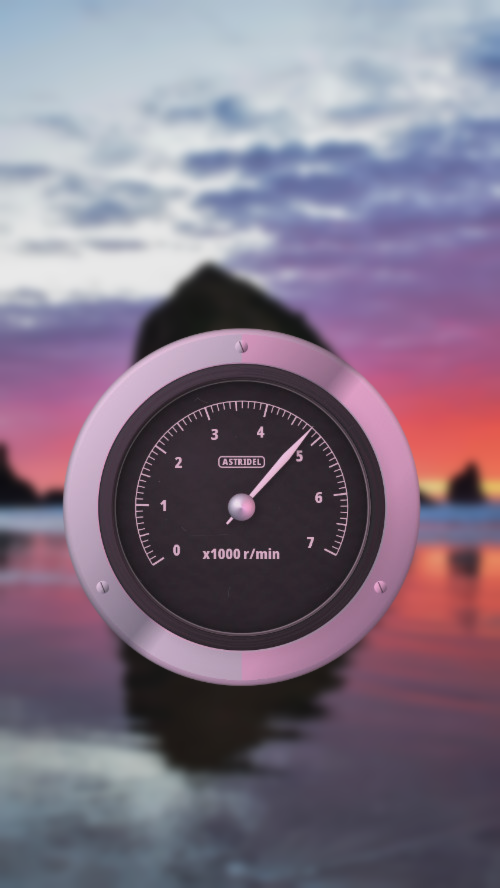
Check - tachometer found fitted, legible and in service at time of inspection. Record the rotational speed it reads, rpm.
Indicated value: 4800 rpm
